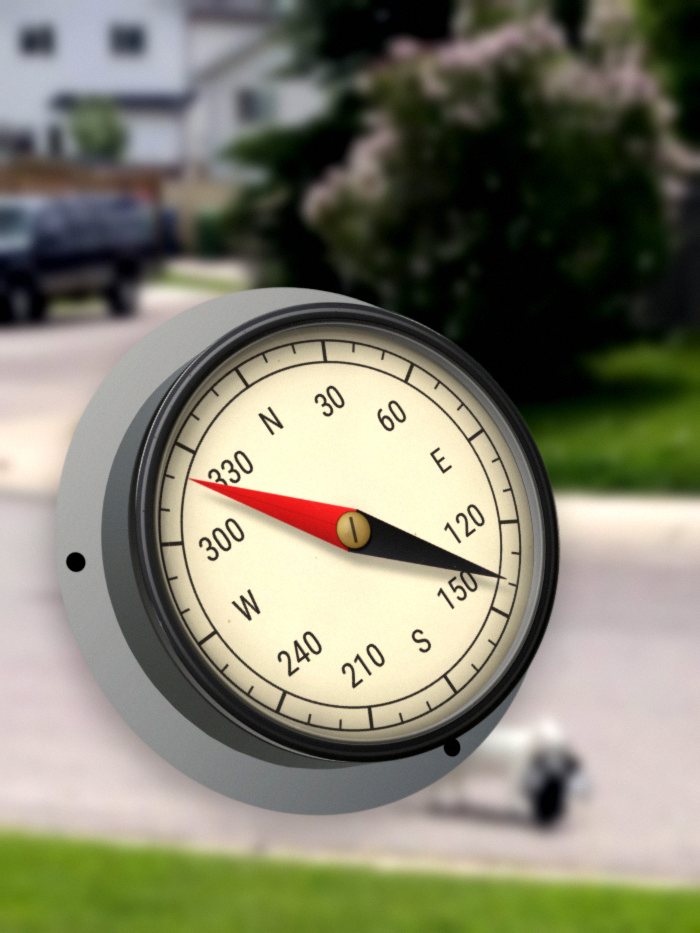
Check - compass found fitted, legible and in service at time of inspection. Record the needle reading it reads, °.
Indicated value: 320 °
